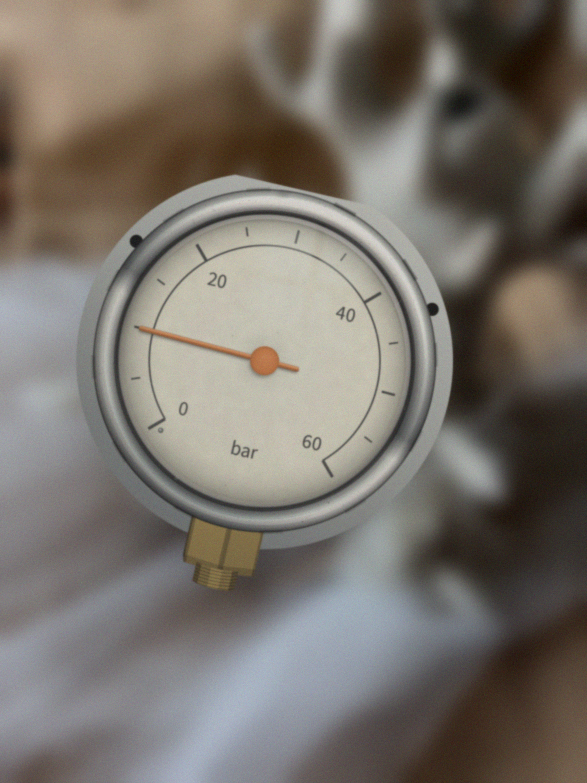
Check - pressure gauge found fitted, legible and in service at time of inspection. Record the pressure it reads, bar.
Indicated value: 10 bar
